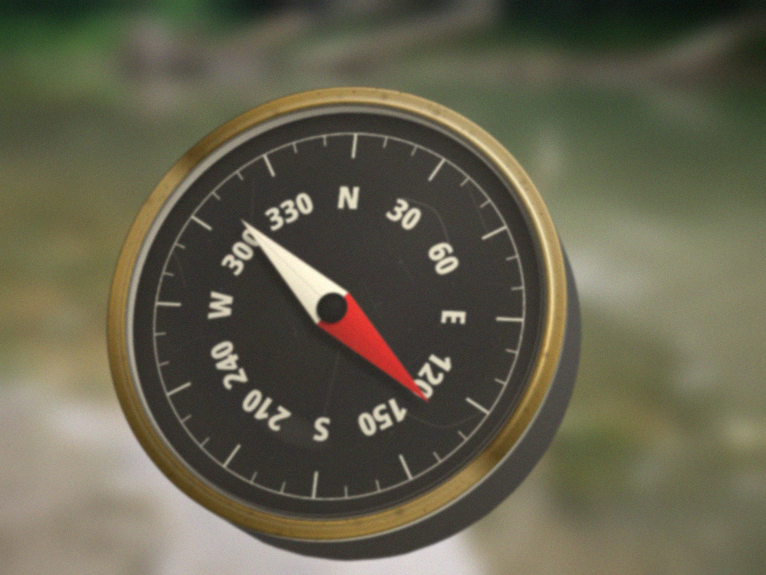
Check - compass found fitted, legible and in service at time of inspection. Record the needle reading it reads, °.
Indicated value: 130 °
